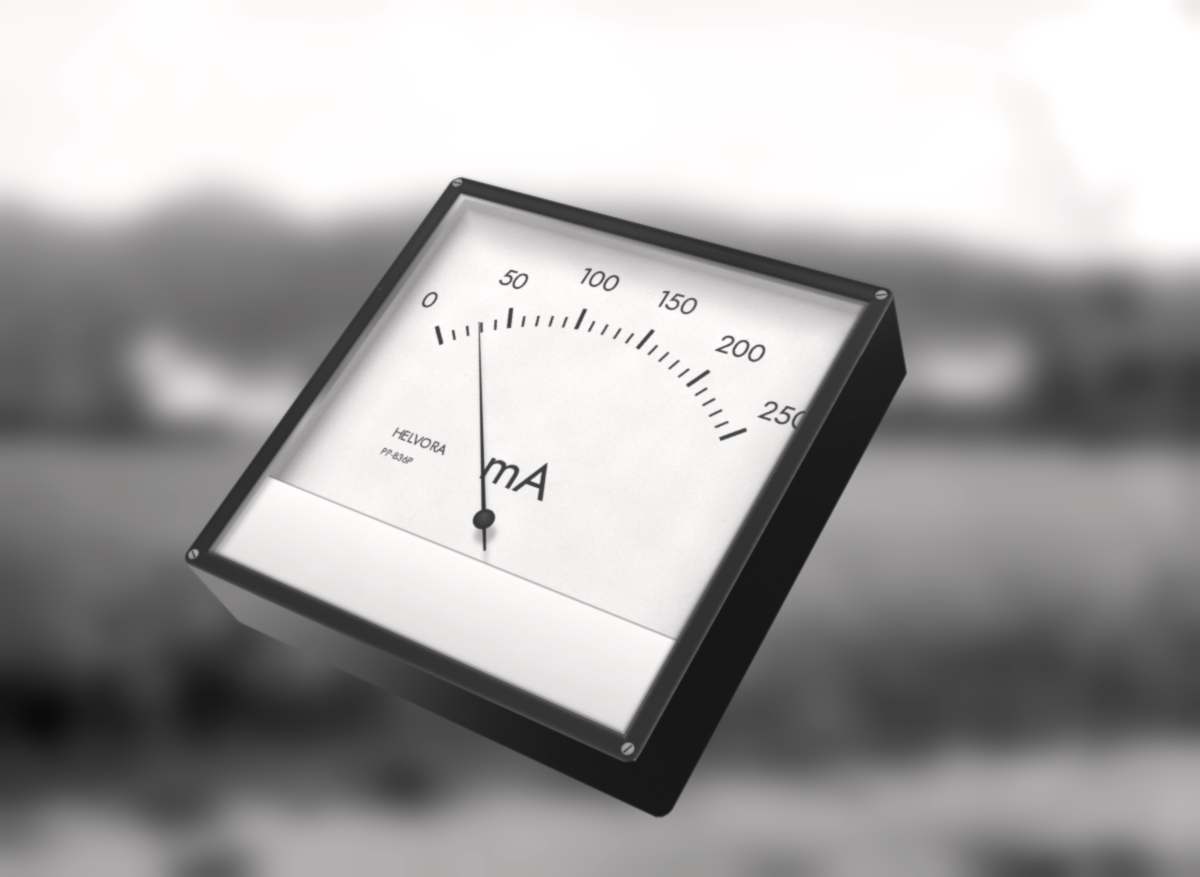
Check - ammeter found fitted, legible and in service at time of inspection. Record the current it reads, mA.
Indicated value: 30 mA
